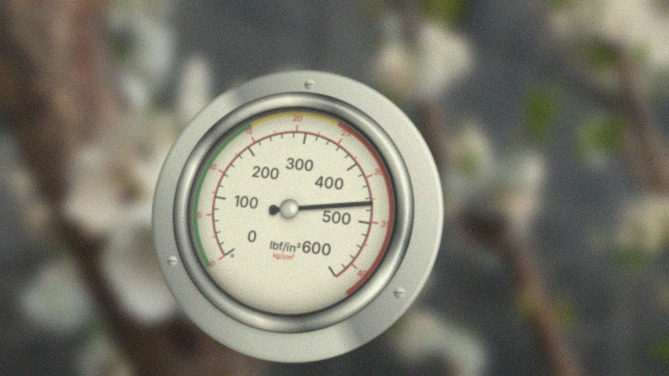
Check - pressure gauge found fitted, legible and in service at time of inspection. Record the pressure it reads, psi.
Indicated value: 470 psi
